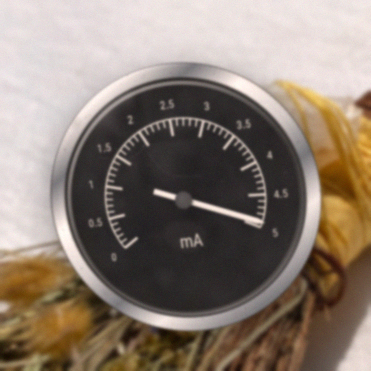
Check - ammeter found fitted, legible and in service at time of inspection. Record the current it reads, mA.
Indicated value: 4.9 mA
